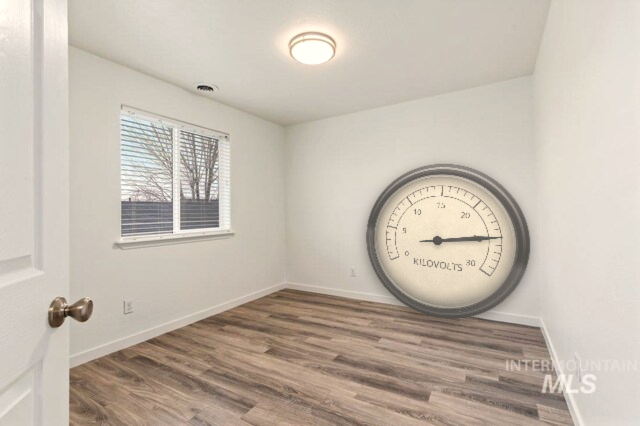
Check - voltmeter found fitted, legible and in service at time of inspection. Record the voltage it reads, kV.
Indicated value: 25 kV
